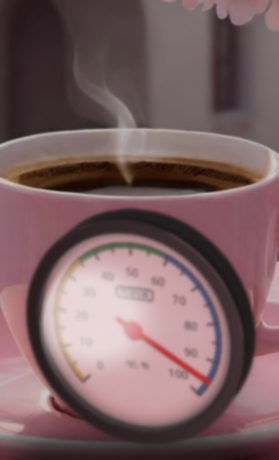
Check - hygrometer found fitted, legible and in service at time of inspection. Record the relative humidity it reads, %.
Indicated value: 95 %
